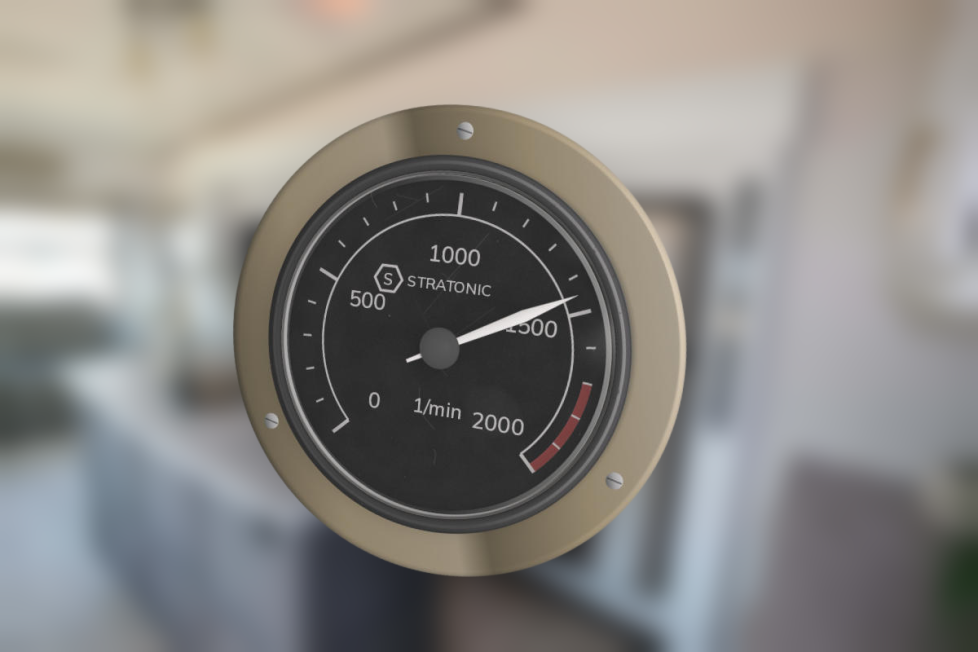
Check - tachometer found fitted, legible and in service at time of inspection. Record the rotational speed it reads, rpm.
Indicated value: 1450 rpm
